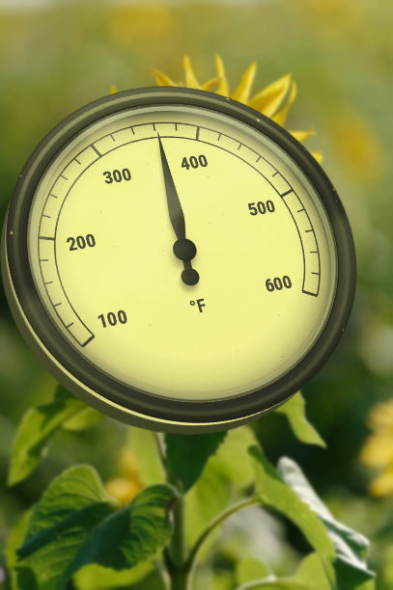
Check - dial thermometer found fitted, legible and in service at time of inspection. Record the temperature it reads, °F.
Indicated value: 360 °F
